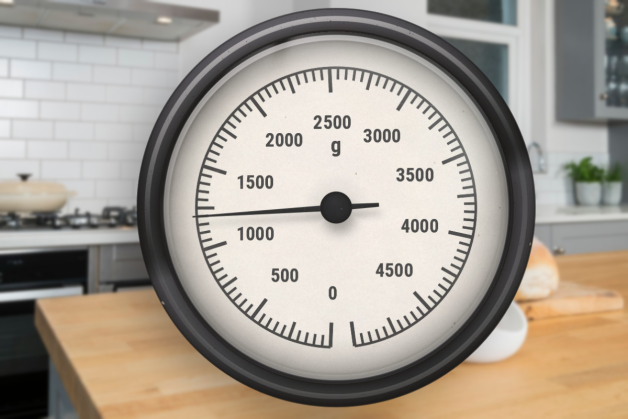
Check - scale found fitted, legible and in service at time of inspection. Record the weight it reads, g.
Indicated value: 1200 g
